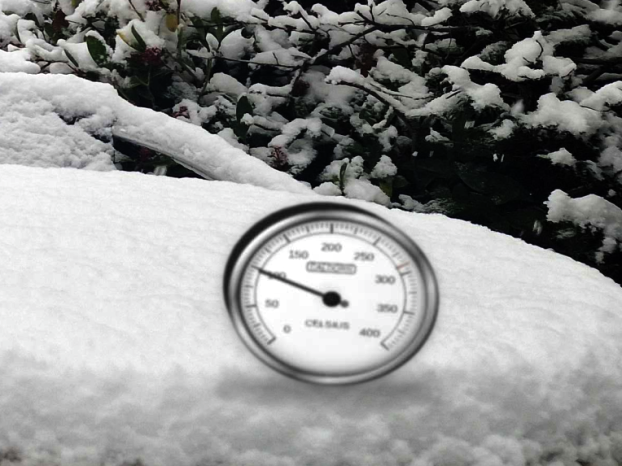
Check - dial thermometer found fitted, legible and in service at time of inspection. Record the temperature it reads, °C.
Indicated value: 100 °C
